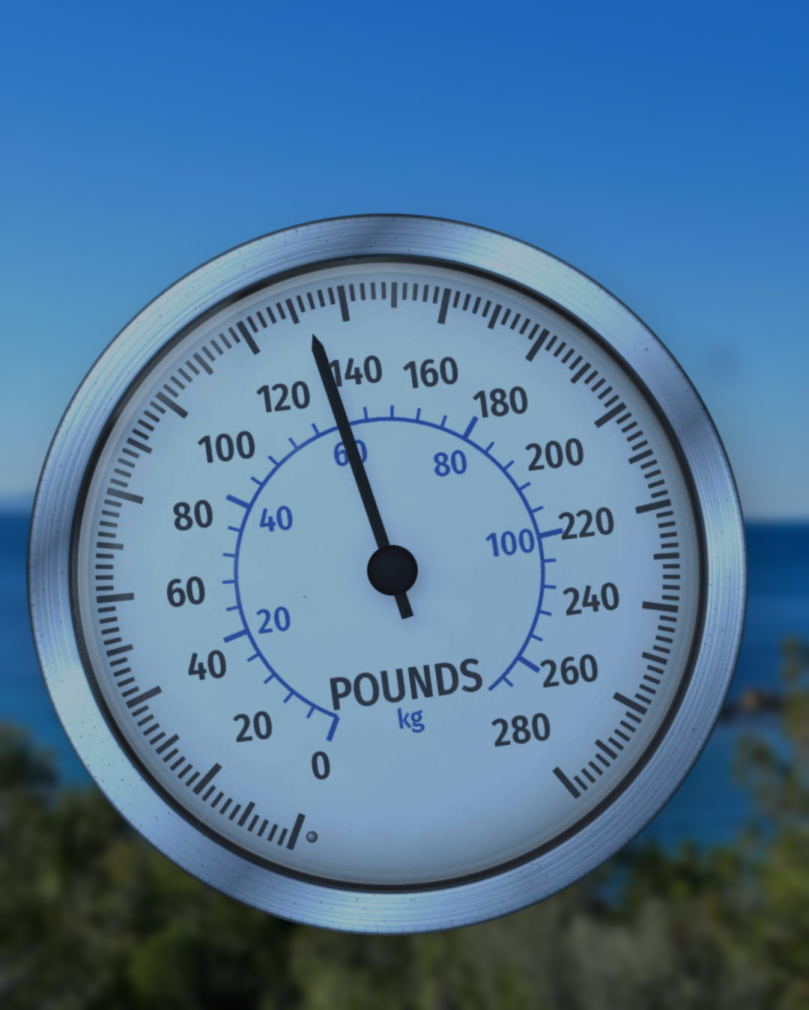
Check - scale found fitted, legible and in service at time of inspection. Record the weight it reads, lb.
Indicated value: 132 lb
